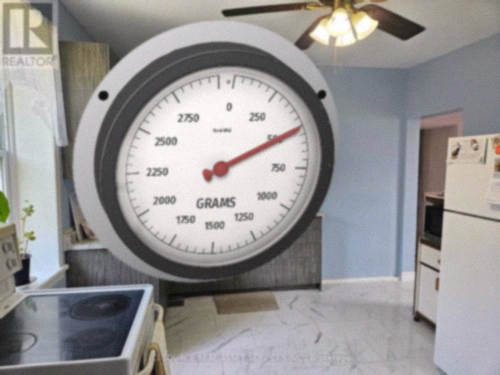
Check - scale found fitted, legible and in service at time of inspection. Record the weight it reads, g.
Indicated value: 500 g
